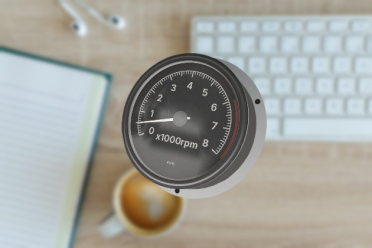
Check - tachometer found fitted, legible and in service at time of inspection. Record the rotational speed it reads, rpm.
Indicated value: 500 rpm
